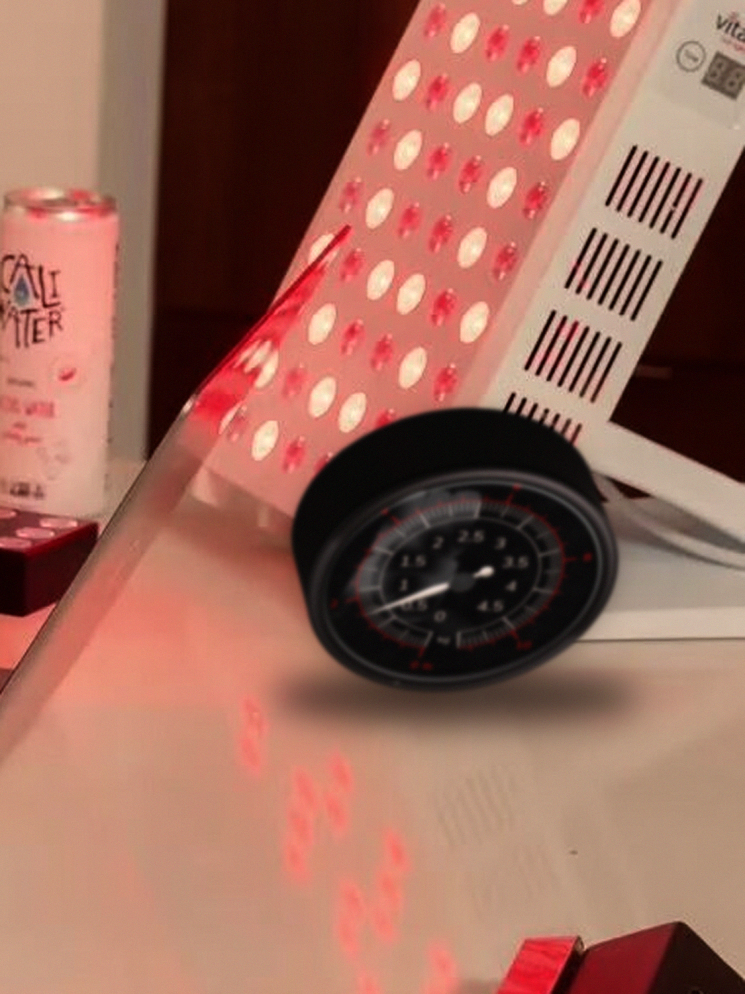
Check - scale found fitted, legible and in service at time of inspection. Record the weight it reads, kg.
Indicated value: 0.75 kg
